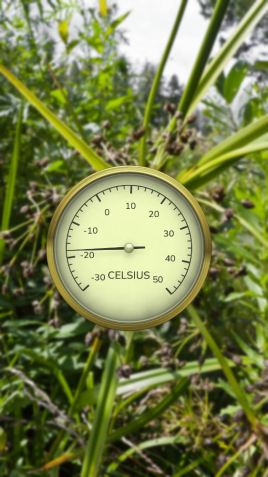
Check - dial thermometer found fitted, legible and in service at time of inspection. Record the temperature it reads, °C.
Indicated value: -18 °C
